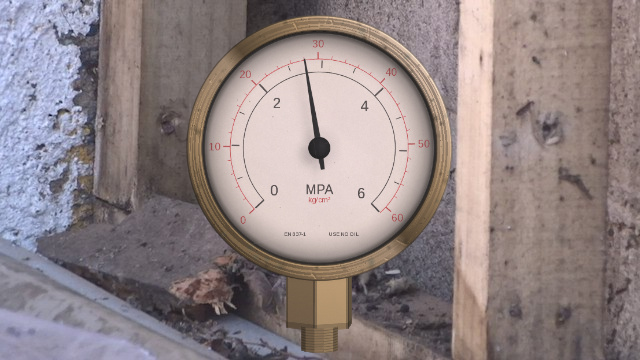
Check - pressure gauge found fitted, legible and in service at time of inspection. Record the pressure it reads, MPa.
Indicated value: 2.75 MPa
